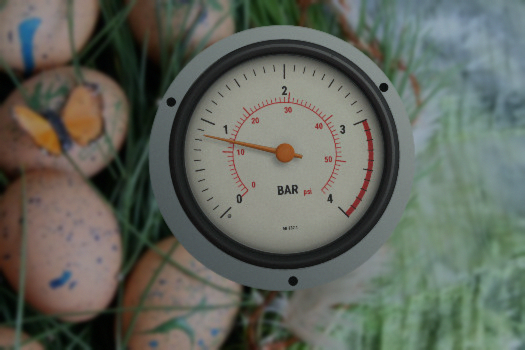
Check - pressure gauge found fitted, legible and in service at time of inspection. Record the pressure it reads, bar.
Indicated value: 0.85 bar
